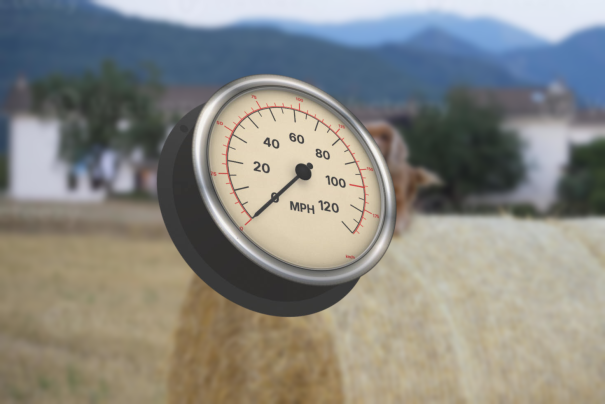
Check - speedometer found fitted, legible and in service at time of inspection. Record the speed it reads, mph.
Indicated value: 0 mph
